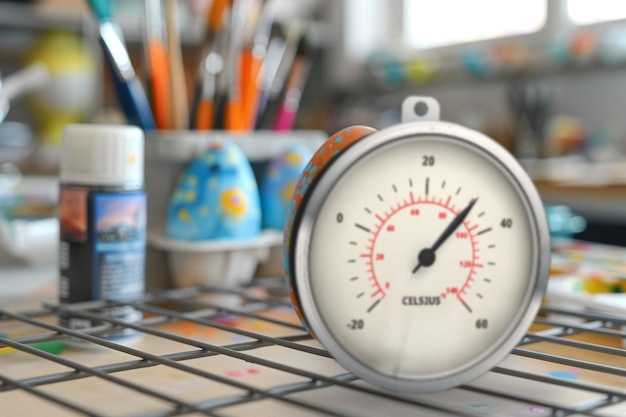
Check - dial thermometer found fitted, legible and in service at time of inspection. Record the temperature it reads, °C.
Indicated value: 32 °C
